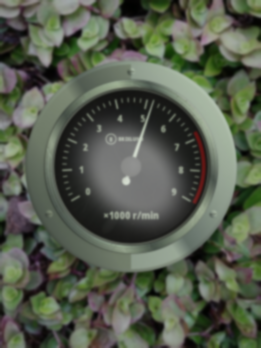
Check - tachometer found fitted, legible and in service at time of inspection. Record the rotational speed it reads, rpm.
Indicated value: 5200 rpm
